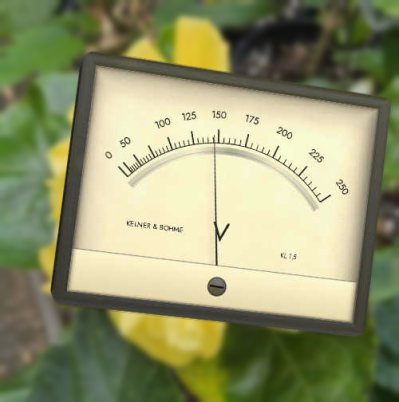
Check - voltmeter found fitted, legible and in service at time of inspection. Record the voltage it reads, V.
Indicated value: 145 V
